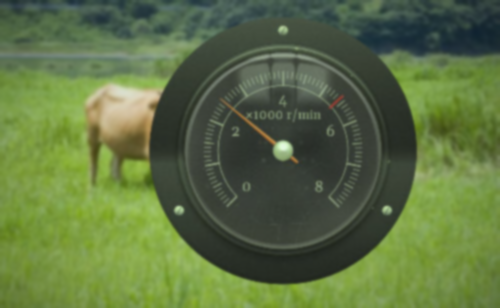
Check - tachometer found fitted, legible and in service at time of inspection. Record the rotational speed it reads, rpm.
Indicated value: 2500 rpm
